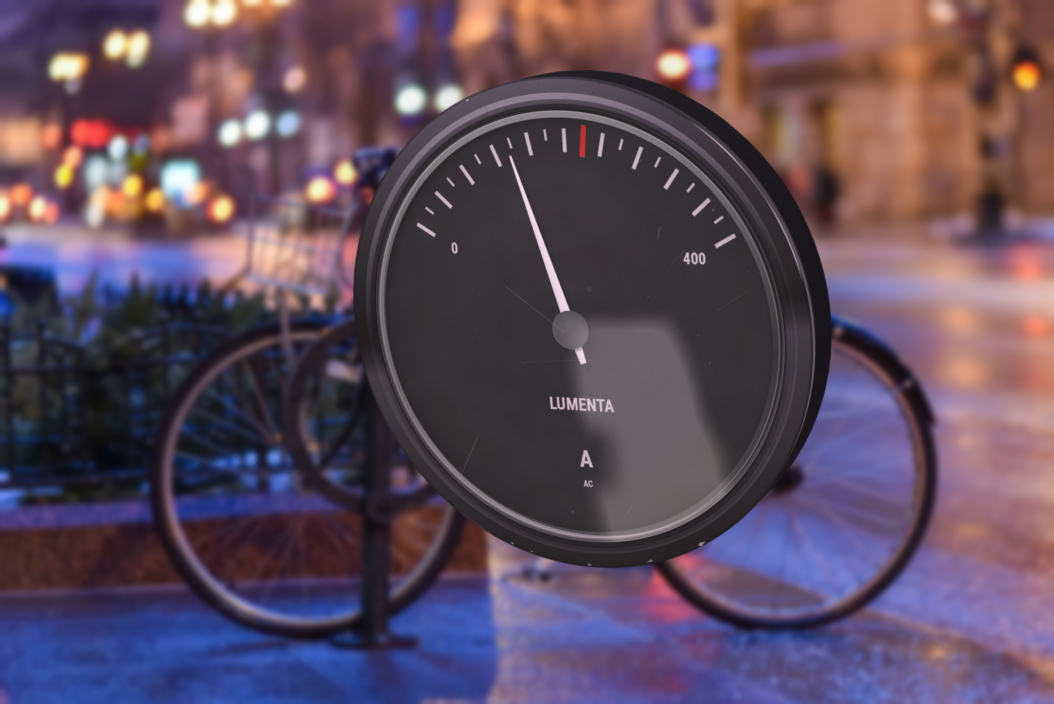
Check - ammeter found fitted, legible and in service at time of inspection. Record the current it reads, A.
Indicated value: 140 A
